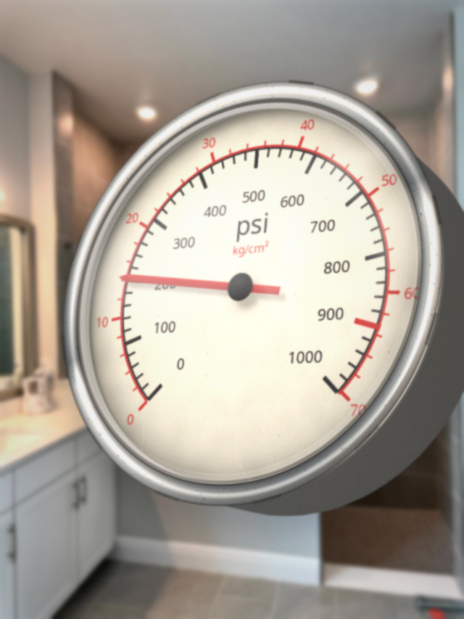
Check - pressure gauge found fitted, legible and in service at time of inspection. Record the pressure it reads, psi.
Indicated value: 200 psi
